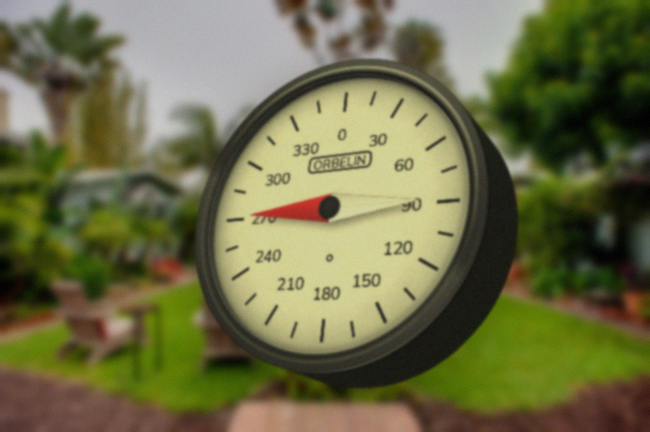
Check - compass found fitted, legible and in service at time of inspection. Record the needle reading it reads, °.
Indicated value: 270 °
